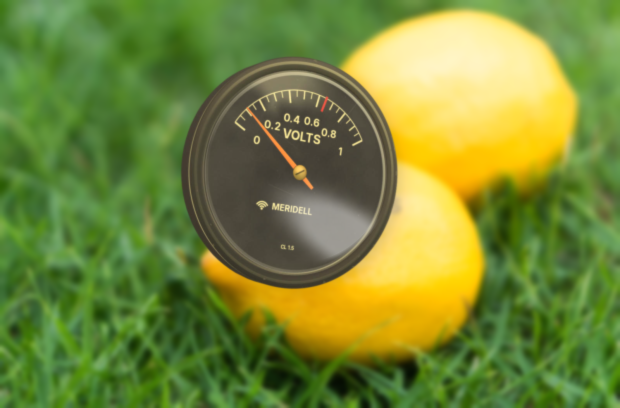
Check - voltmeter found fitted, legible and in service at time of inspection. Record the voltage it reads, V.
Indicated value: 0.1 V
